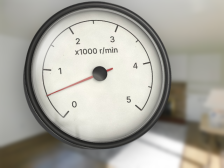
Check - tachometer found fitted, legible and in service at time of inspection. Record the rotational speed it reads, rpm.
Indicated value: 500 rpm
